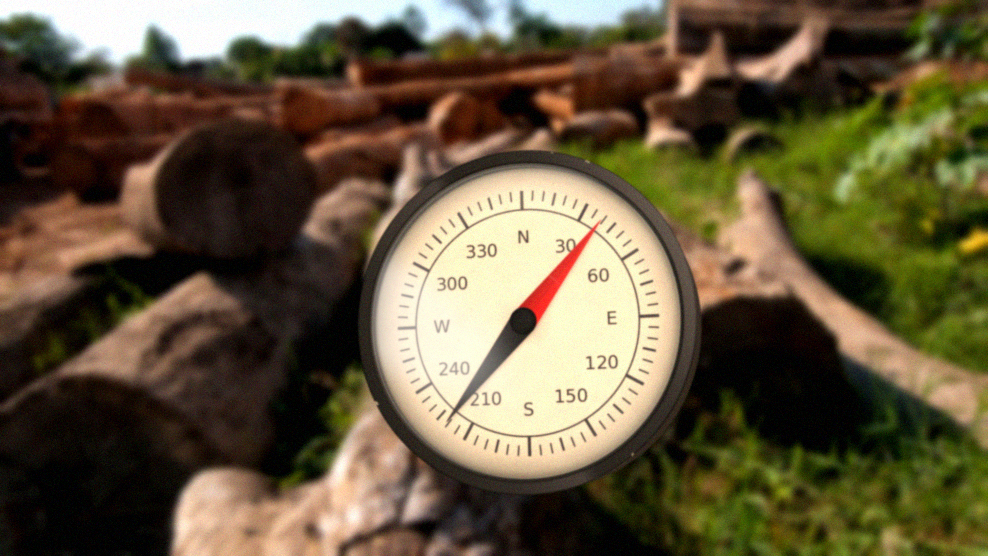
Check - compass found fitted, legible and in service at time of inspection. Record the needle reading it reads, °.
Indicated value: 40 °
